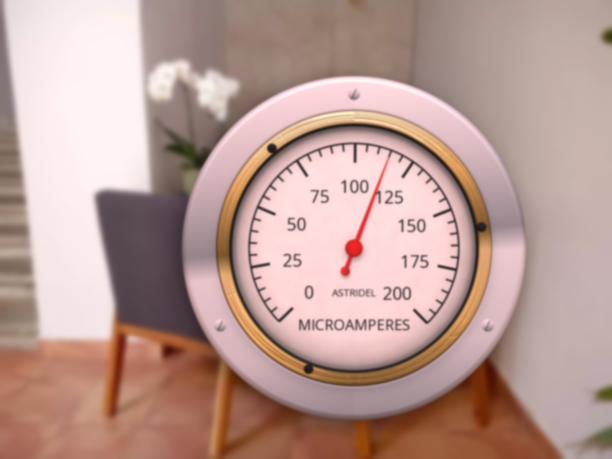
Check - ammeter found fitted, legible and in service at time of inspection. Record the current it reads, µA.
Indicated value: 115 µA
